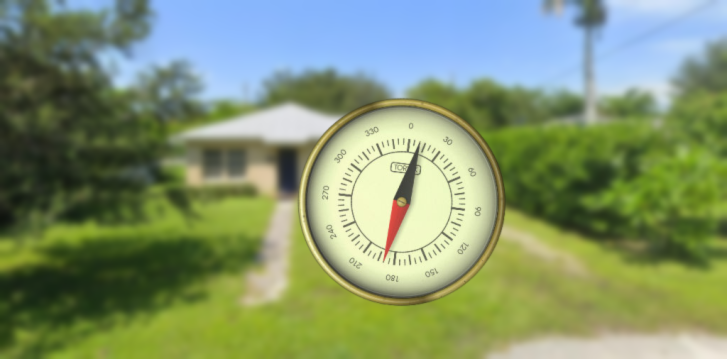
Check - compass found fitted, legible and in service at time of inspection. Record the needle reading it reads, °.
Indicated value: 190 °
